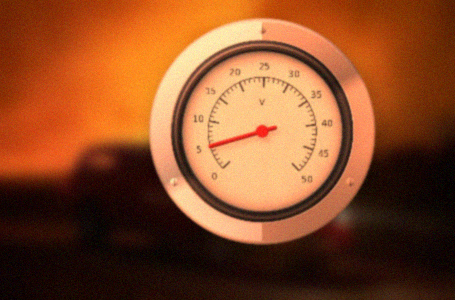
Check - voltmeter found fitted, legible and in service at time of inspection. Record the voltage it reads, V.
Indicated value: 5 V
